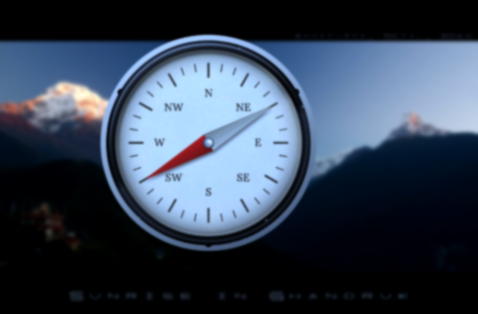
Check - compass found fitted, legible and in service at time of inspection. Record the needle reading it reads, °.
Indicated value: 240 °
